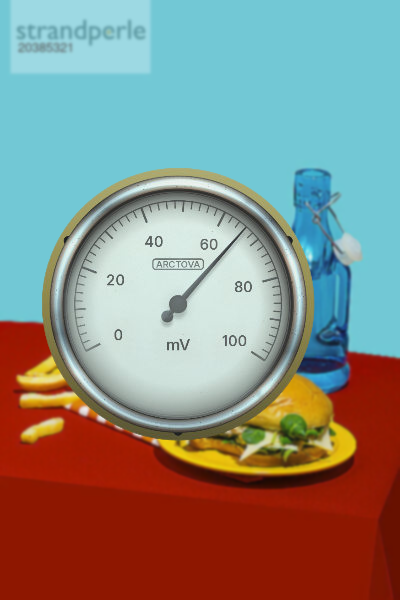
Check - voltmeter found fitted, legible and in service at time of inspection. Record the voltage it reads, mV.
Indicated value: 66 mV
